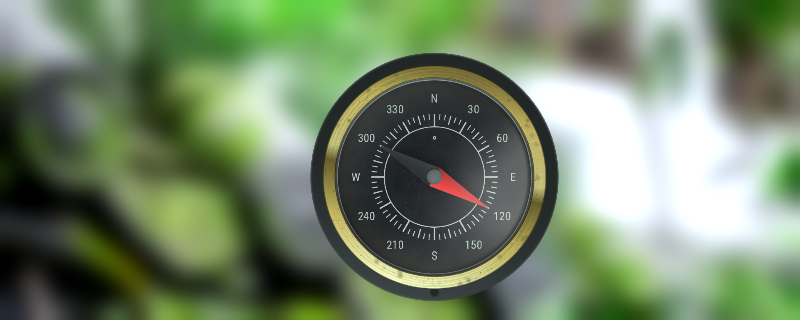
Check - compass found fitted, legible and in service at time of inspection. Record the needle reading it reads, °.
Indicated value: 120 °
